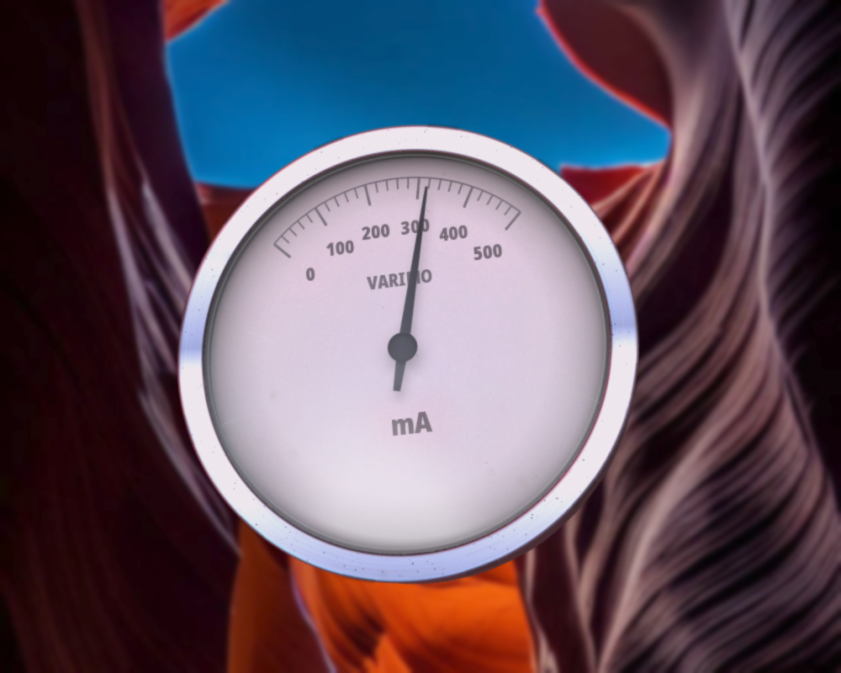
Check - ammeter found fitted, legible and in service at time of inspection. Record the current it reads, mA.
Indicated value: 320 mA
